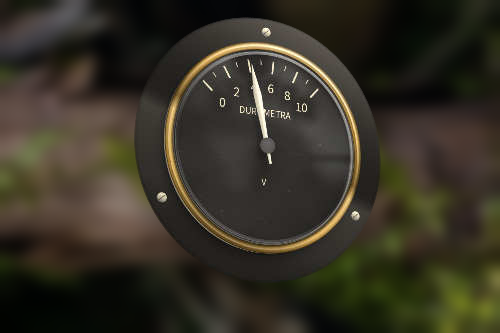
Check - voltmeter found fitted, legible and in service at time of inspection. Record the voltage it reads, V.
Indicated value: 4 V
